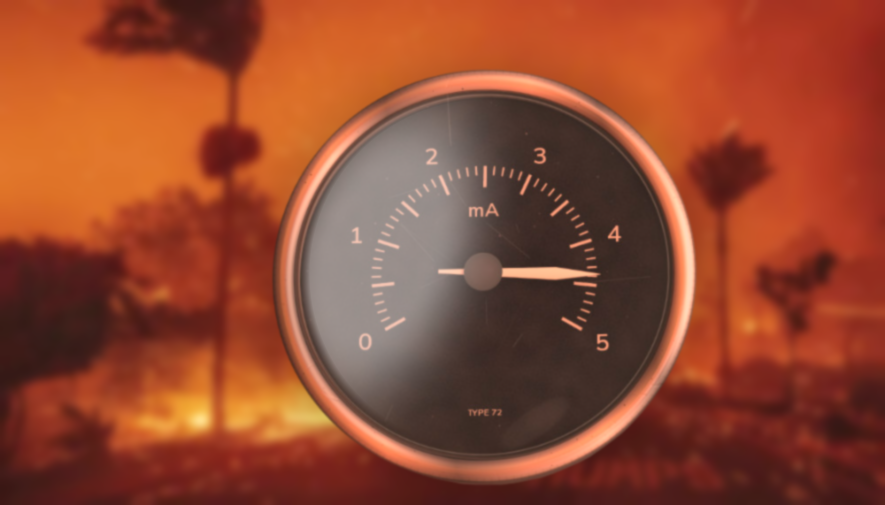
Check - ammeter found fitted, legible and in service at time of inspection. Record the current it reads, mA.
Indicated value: 4.4 mA
